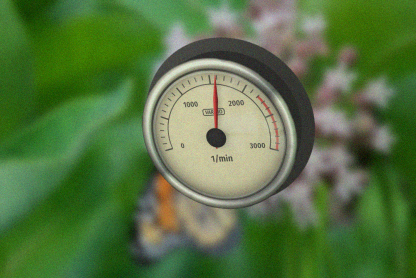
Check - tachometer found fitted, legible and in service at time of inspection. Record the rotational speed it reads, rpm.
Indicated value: 1600 rpm
